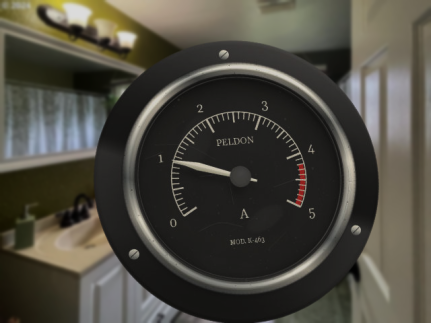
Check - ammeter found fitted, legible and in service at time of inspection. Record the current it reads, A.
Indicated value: 1 A
